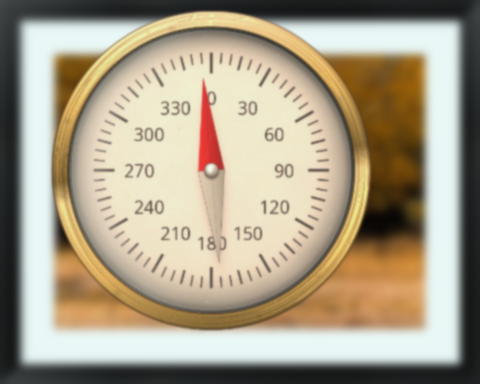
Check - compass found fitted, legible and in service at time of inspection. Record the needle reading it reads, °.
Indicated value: 355 °
